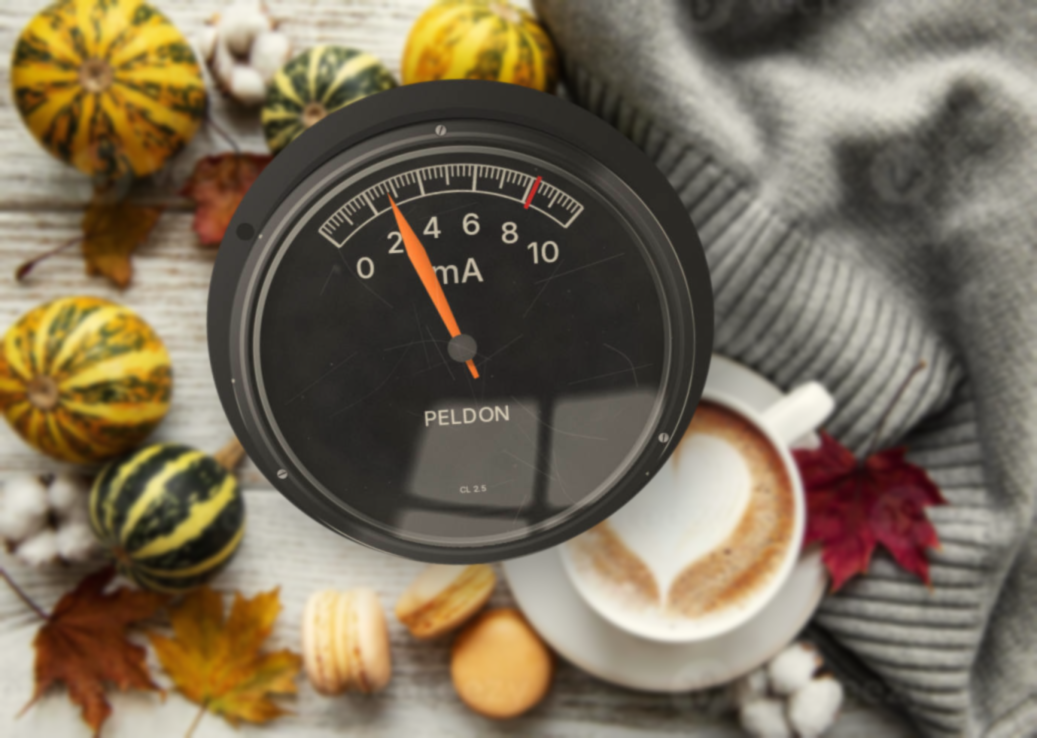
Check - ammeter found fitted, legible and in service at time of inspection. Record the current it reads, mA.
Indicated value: 2.8 mA
